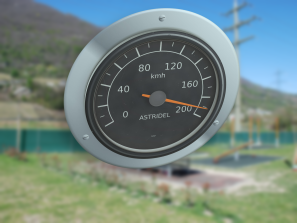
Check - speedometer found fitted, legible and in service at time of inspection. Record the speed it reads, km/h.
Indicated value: 190 km/h
